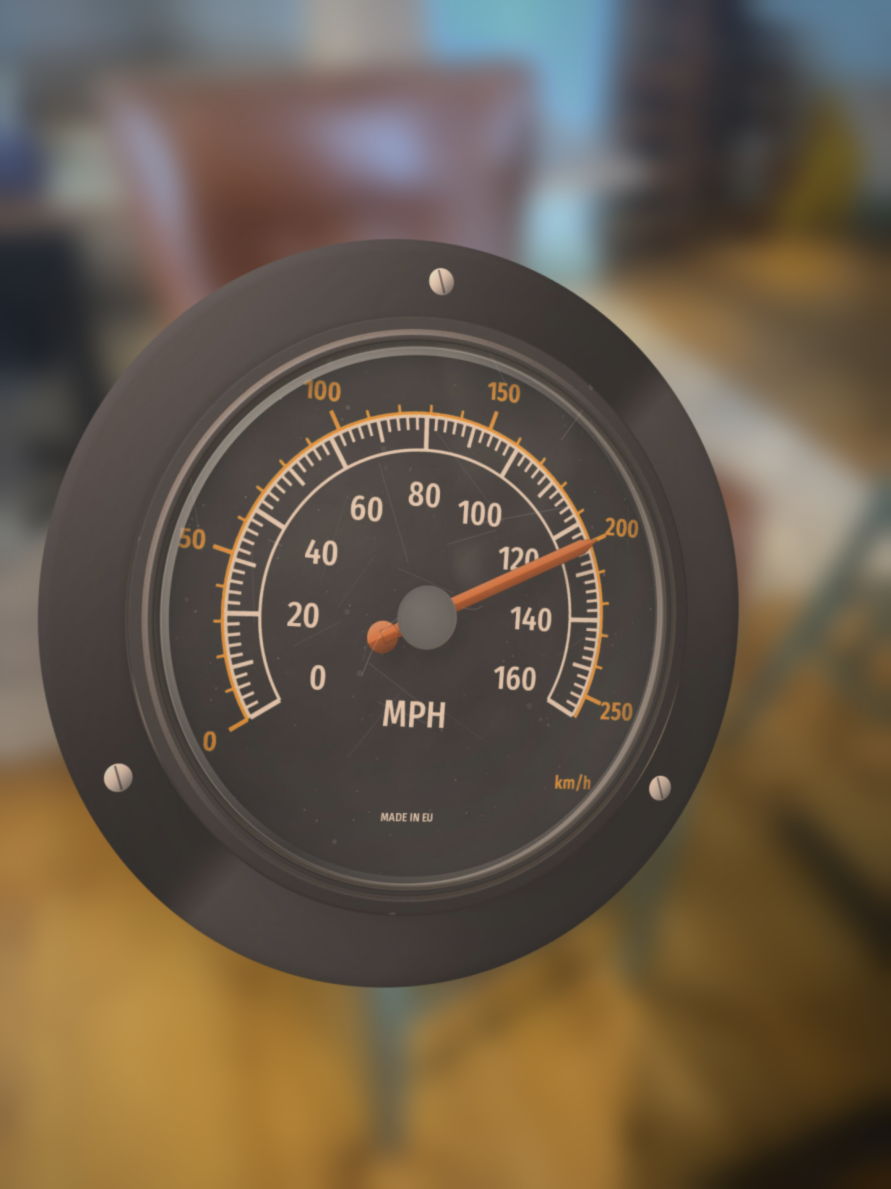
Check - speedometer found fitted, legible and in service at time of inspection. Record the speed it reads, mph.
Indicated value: 124 mph
